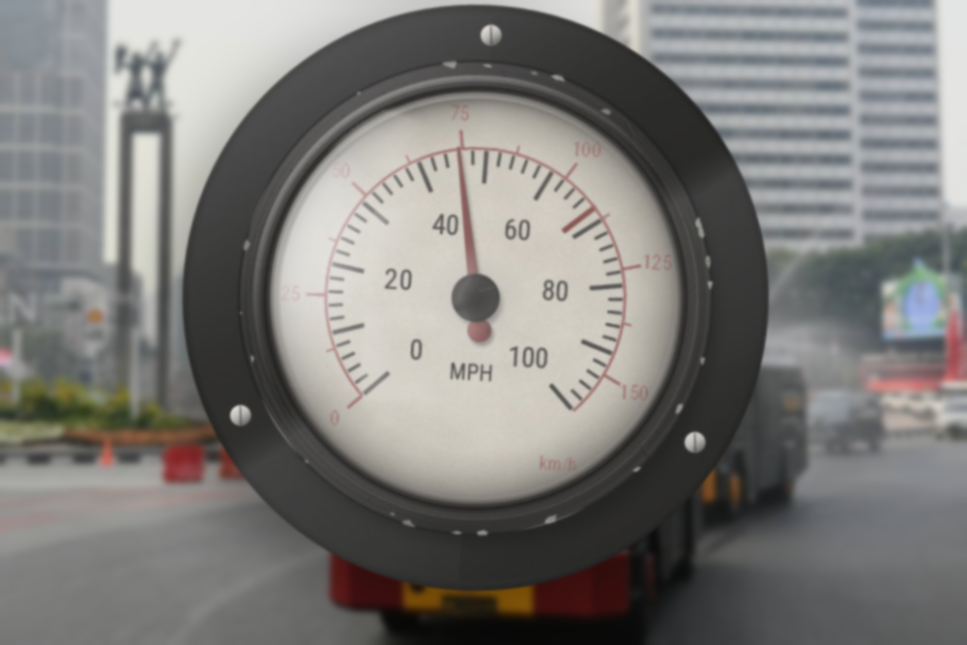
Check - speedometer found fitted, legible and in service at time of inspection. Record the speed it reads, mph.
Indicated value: 46 mph
